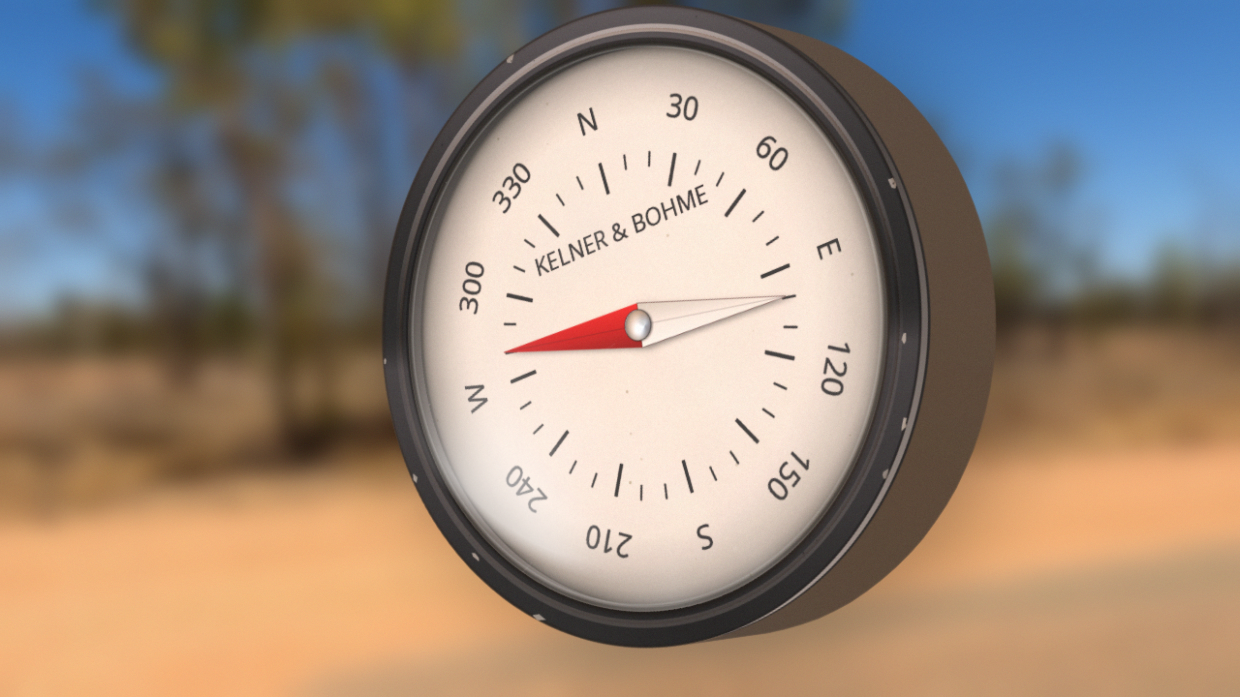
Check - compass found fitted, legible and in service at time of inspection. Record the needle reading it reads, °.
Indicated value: 280 °
